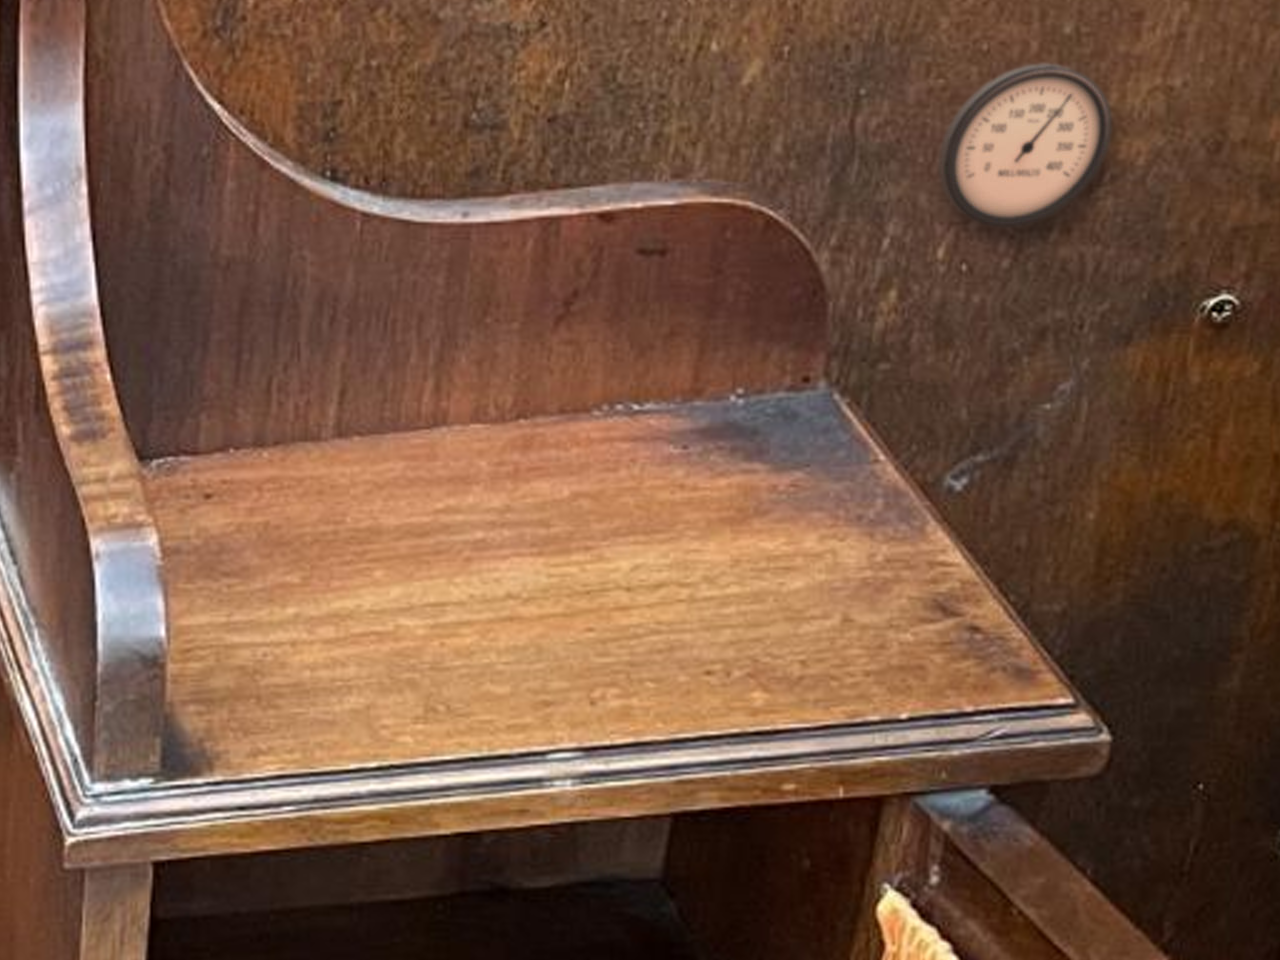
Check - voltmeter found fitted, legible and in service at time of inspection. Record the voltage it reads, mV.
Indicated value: 250 mV
